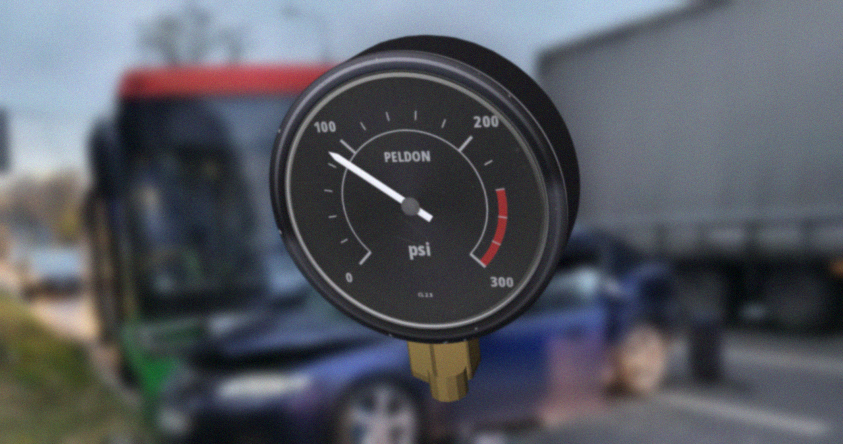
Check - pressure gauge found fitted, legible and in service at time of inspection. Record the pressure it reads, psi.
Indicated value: 90 psi
